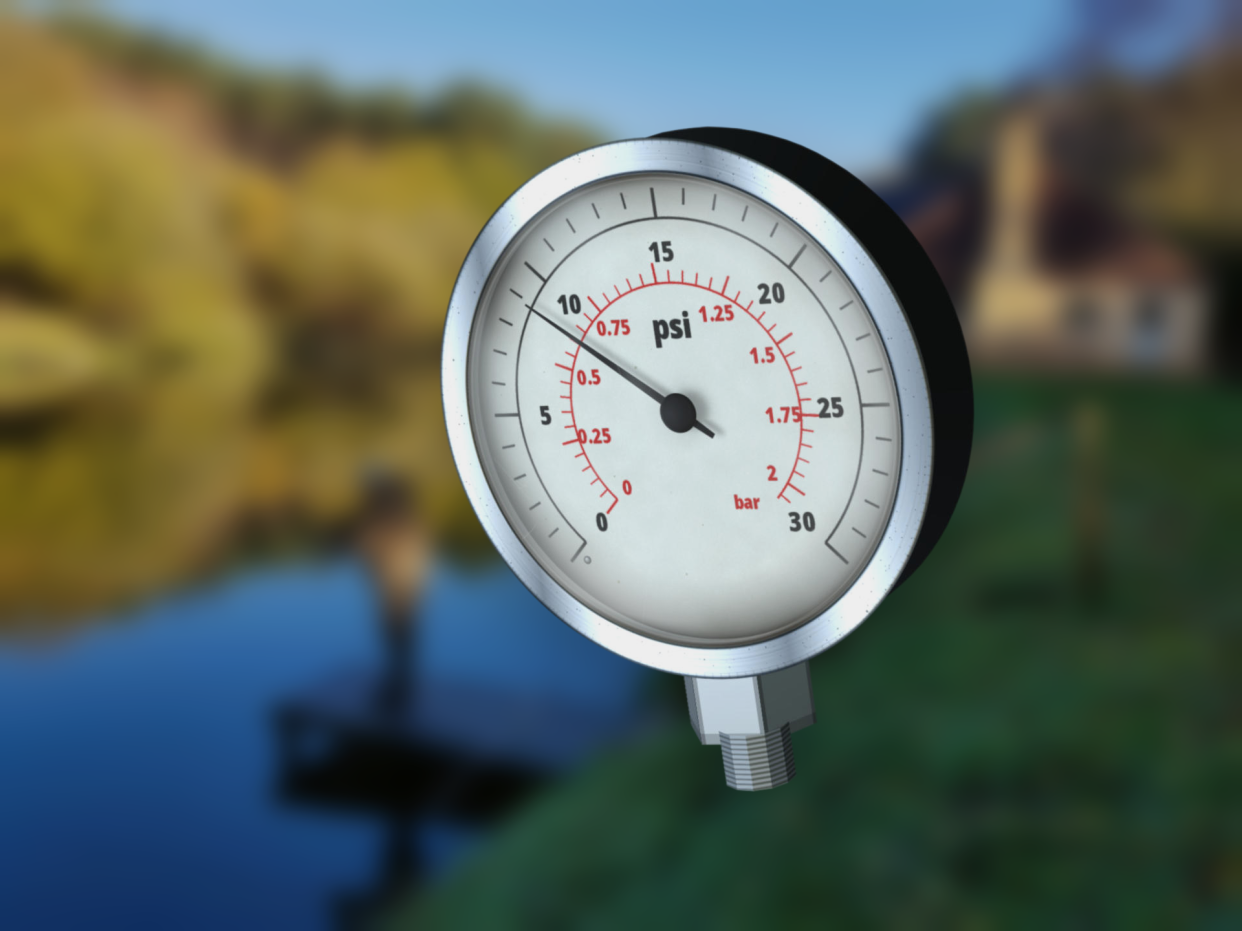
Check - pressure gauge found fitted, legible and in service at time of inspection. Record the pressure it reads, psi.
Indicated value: 9 psi
